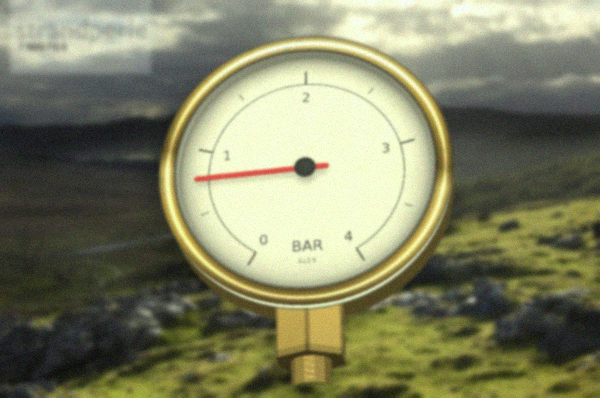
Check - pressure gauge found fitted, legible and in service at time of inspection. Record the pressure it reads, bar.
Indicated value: 0.75 bar
